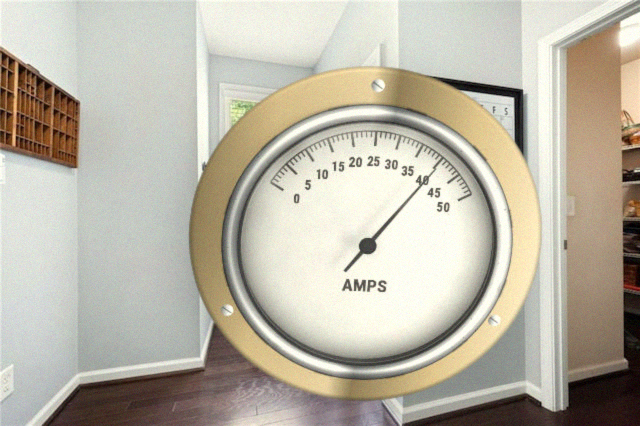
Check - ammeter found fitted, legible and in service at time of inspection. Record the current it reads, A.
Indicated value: 40 A
